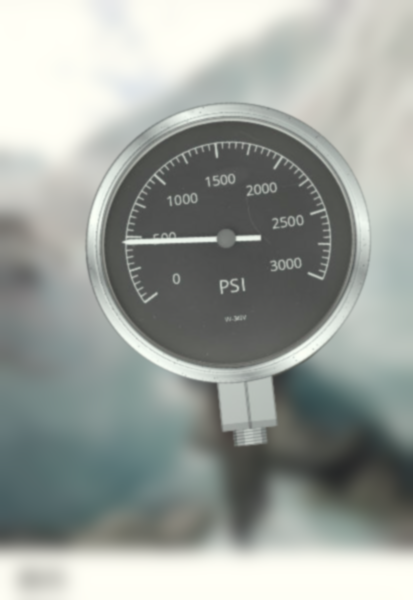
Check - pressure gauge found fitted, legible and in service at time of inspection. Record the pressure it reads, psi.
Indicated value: 450 psi
